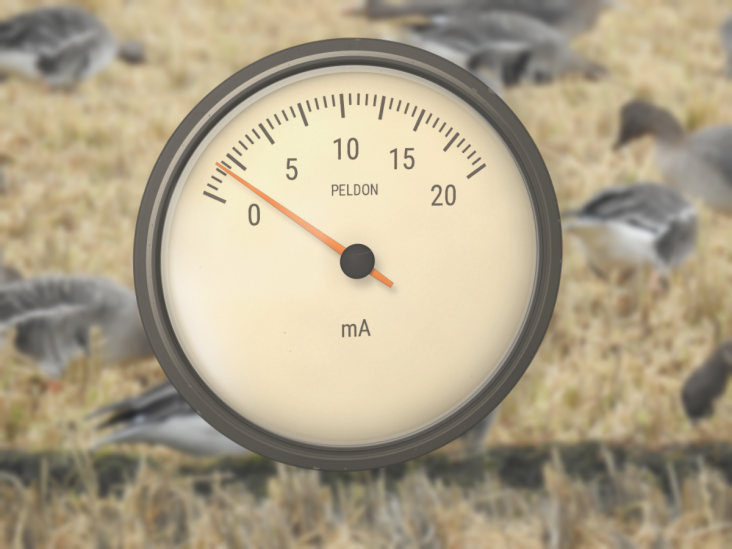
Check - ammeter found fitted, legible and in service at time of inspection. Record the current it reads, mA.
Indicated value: 1.75 mA
